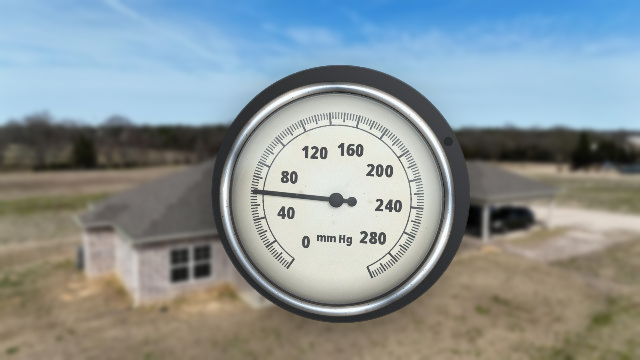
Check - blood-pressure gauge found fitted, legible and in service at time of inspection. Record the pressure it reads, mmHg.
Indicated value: 60 mmHg
